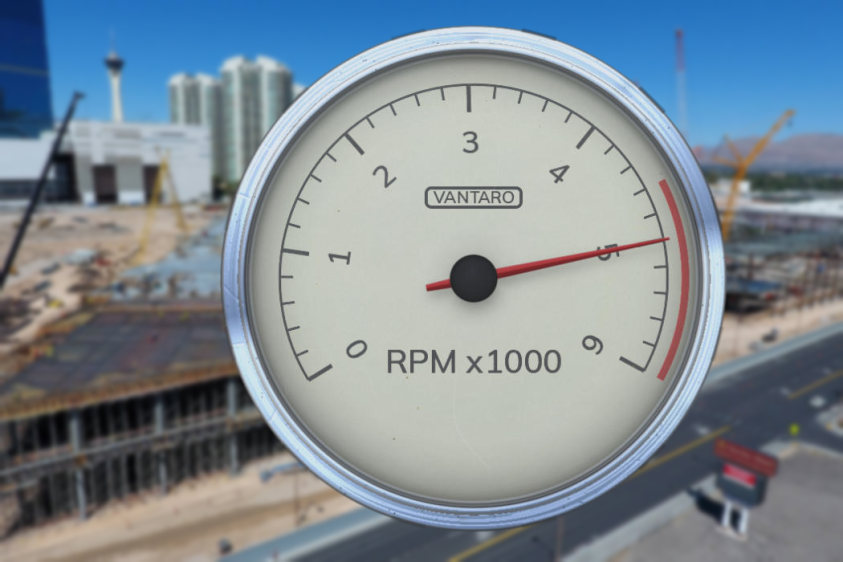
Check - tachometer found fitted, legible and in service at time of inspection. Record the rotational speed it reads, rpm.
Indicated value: 5000 rpm
